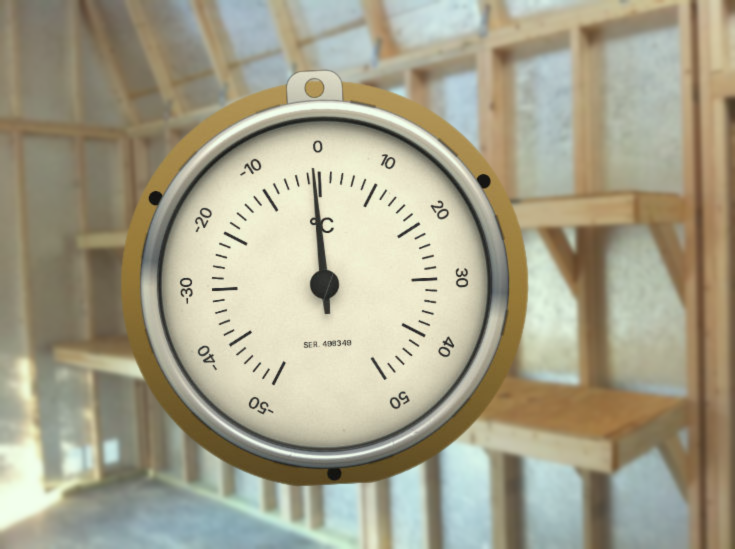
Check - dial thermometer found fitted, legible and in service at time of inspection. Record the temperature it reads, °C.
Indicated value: -1 °C
